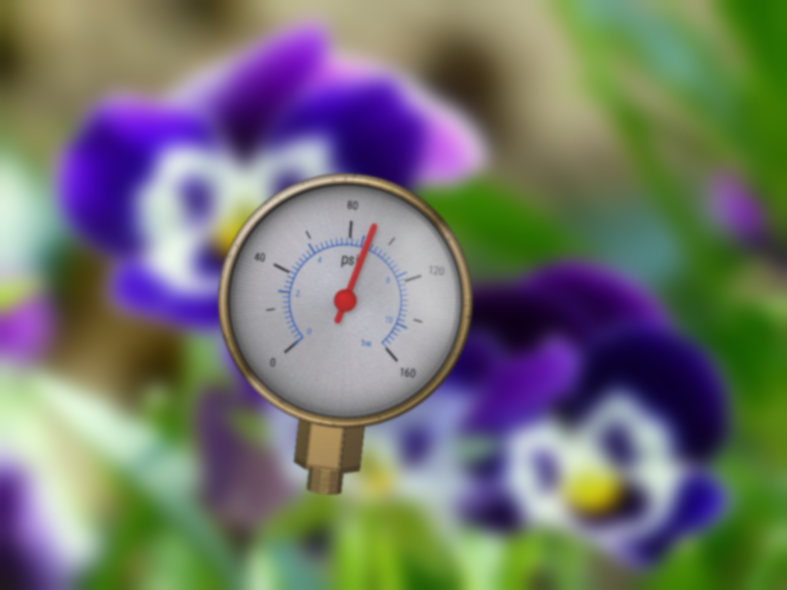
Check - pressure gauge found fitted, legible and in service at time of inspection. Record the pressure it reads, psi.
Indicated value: 90 psi
